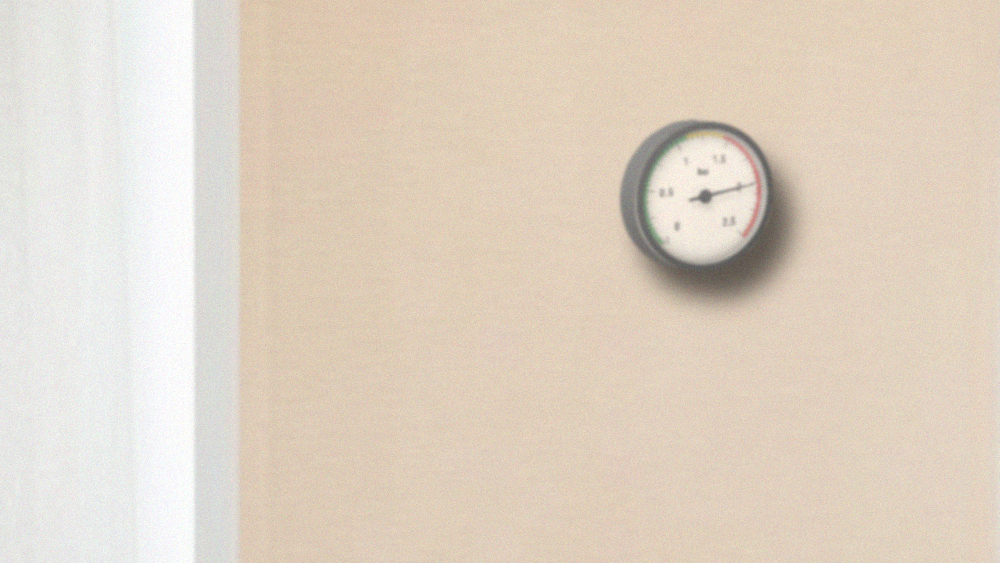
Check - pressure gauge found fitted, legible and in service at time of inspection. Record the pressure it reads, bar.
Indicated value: 2 bar
